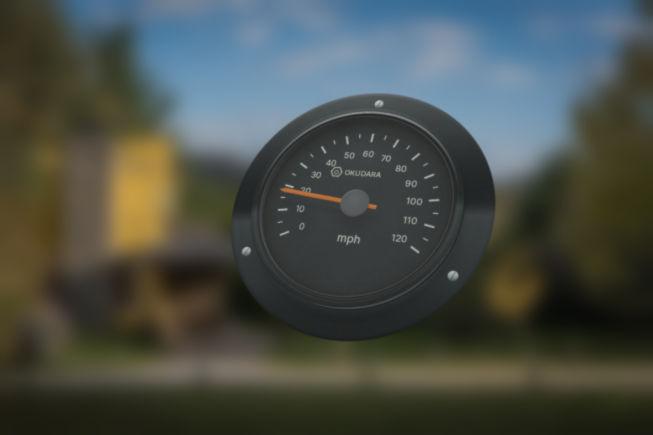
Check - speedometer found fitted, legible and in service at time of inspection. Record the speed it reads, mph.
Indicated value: 17.5 mph
